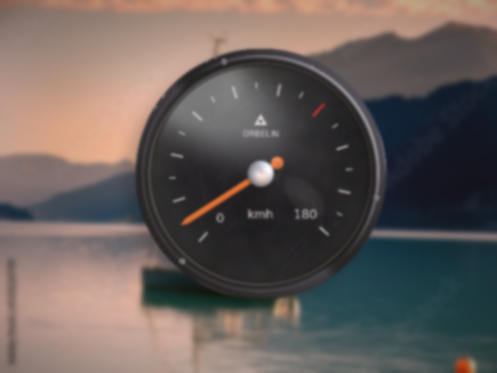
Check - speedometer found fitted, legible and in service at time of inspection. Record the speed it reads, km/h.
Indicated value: 10 km/h
